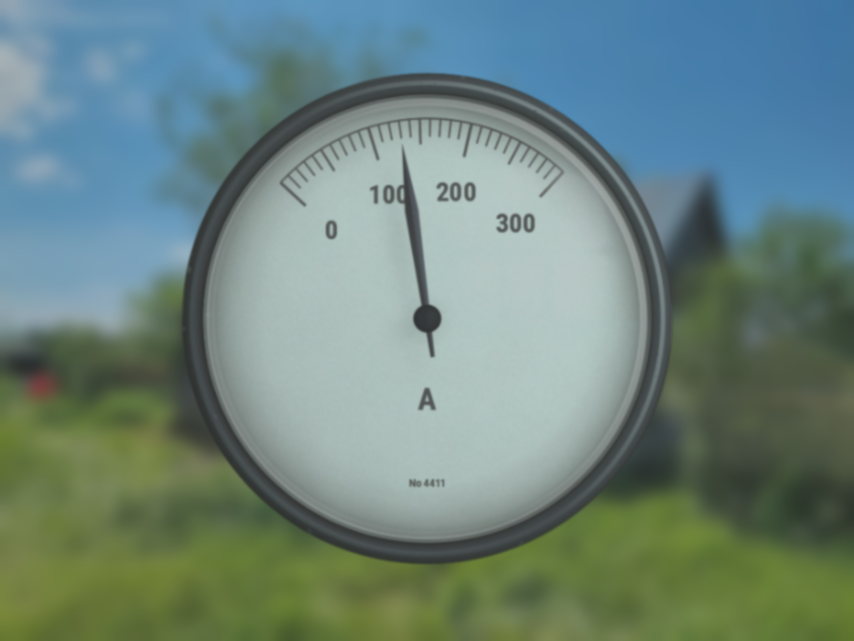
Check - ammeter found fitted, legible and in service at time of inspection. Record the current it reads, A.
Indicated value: 130 A
